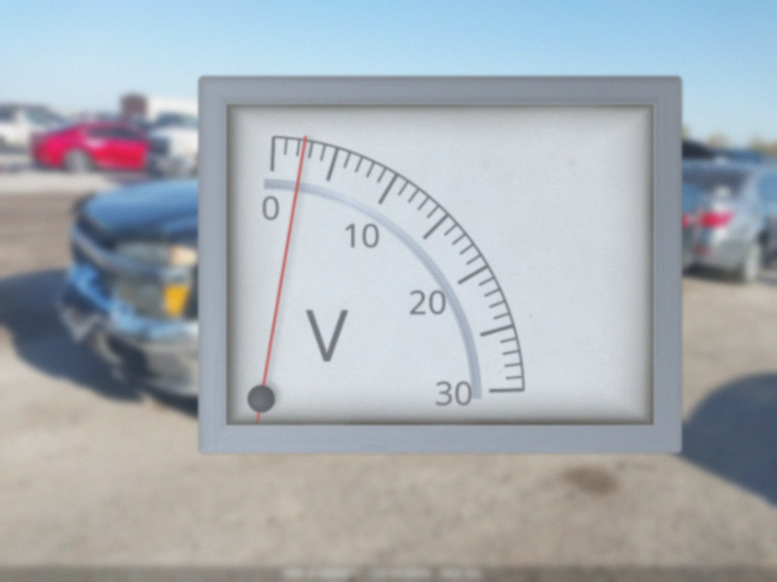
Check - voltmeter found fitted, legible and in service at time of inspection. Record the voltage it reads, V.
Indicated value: 2.5 V
